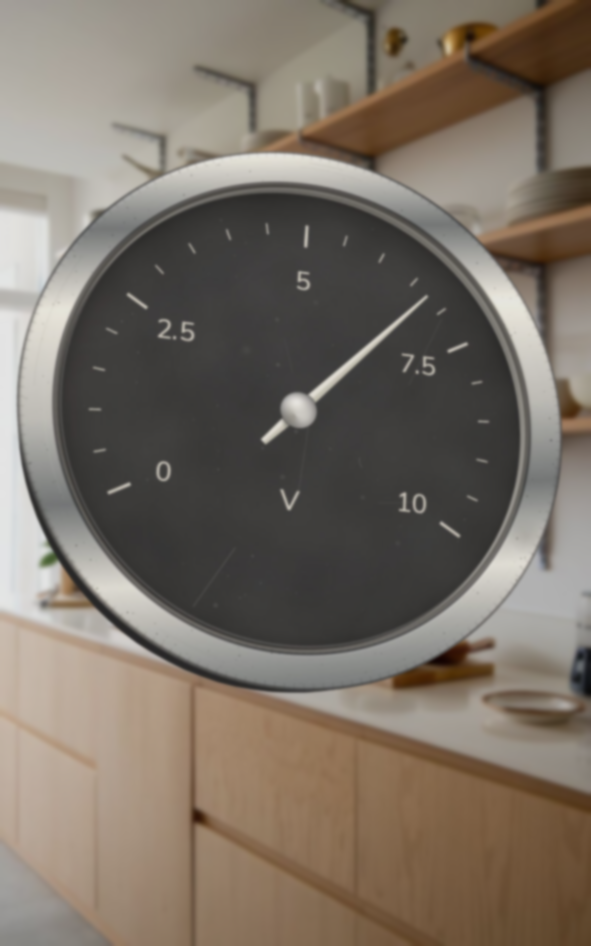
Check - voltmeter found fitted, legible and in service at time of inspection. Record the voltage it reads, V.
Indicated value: 6.75 V
